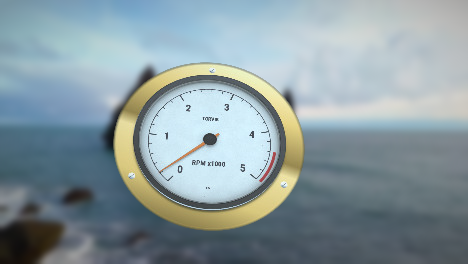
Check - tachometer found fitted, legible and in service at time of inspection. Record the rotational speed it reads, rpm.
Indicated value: 200 rpm
